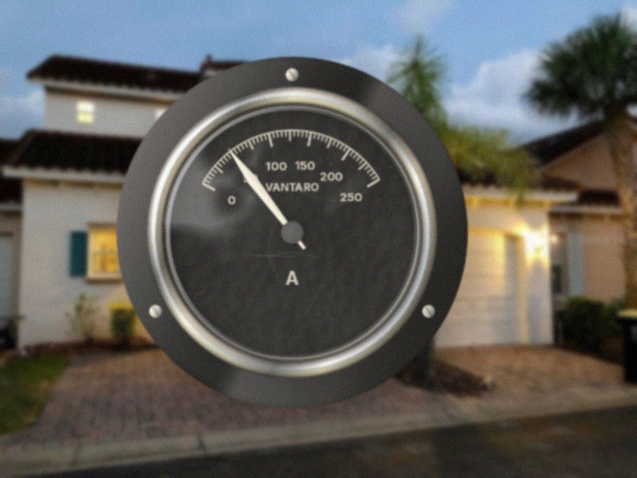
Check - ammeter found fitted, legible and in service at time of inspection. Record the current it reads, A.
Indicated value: 50 A
